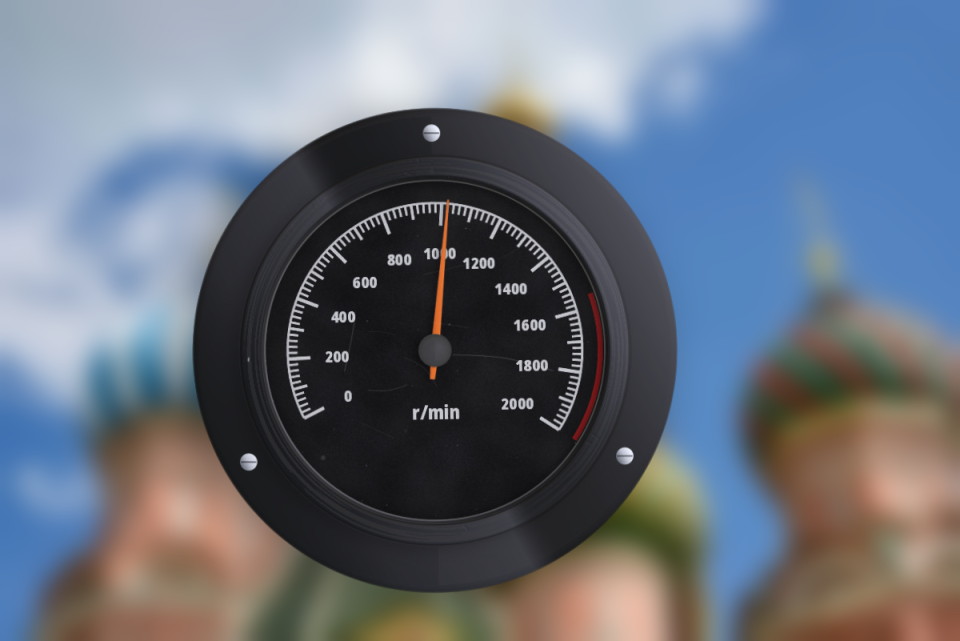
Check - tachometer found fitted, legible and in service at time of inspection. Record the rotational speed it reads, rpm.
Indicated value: 1020 rpm
